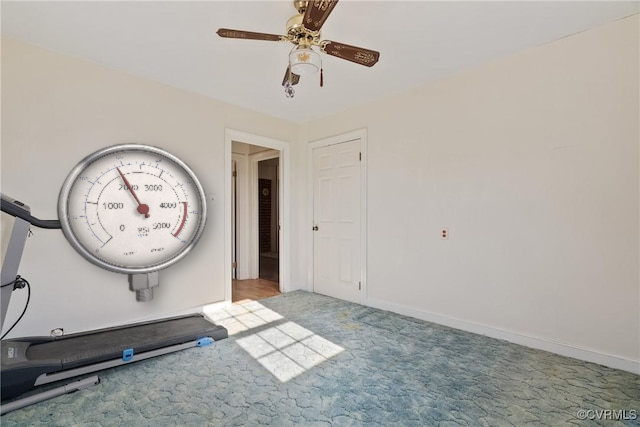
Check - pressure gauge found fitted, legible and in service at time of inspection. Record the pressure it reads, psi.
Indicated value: 2000 psi
